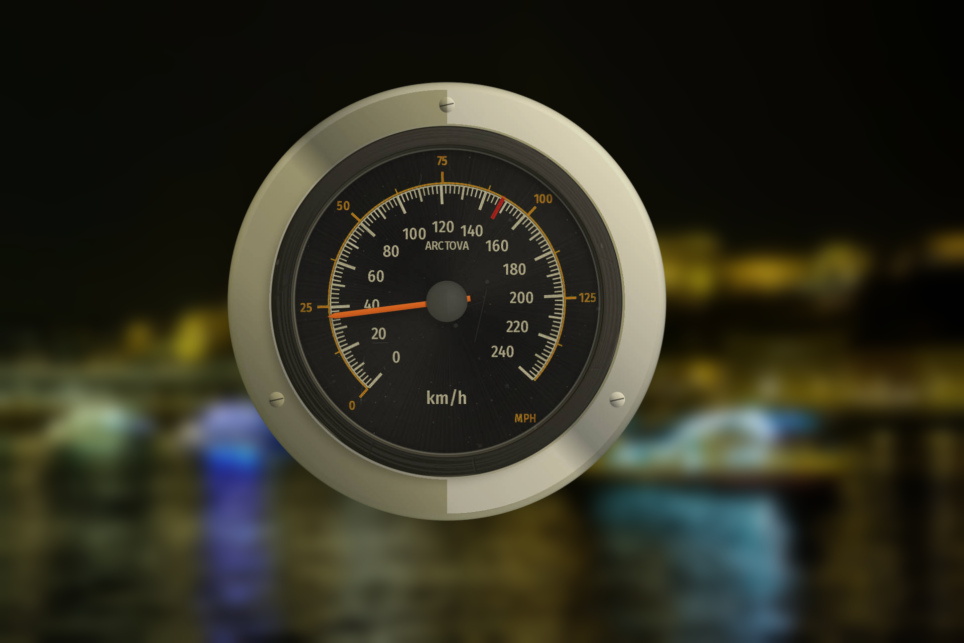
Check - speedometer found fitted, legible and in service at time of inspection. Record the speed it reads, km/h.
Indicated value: 36 km/h
